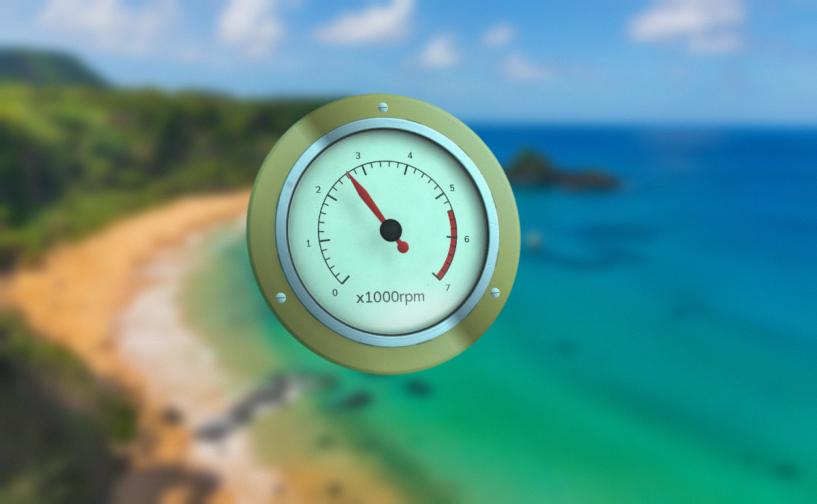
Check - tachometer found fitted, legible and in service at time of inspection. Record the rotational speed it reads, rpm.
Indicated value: 2600 rpm
